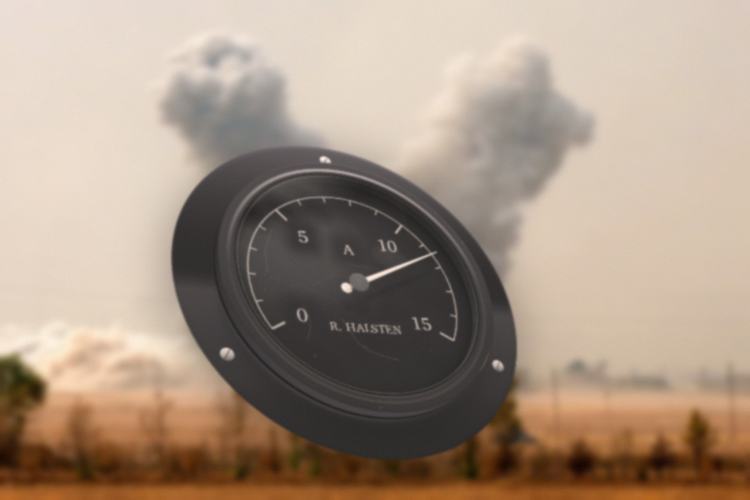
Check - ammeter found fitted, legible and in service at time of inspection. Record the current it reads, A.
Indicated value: 11.5 A
